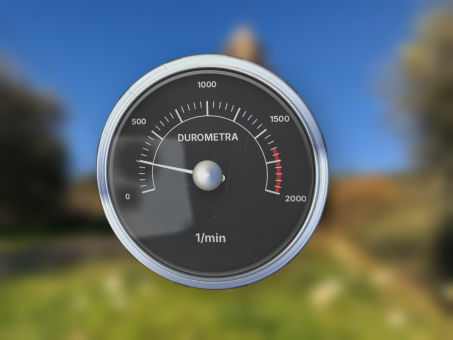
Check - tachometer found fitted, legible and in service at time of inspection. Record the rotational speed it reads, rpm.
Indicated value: 250 rpm
